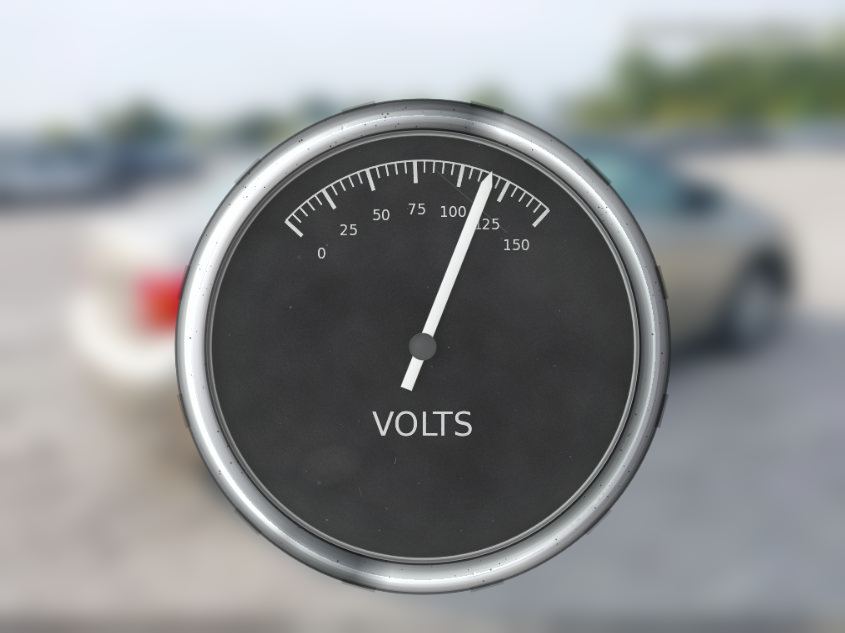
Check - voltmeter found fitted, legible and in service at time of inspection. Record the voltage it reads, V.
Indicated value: 115 V
